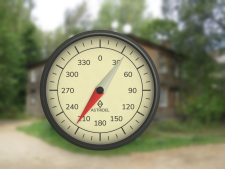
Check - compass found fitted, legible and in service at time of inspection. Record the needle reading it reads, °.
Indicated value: 215 °
